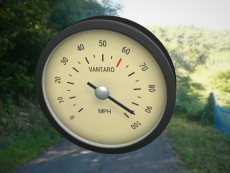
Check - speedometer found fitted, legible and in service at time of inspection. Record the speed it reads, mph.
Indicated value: 95 mph
